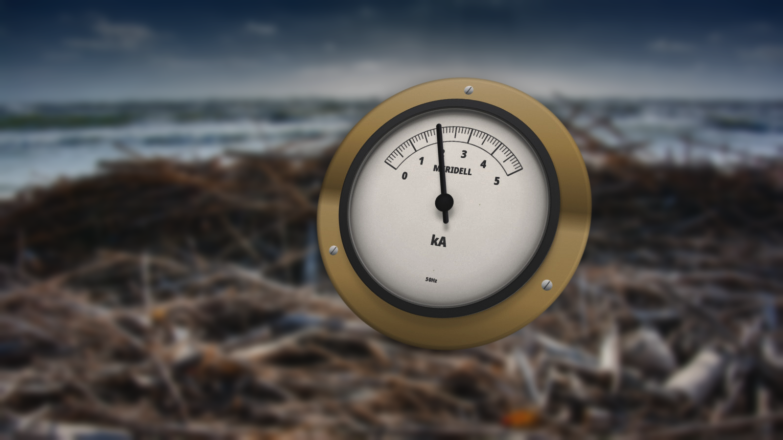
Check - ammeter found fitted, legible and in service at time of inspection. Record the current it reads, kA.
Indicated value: 2 kA
